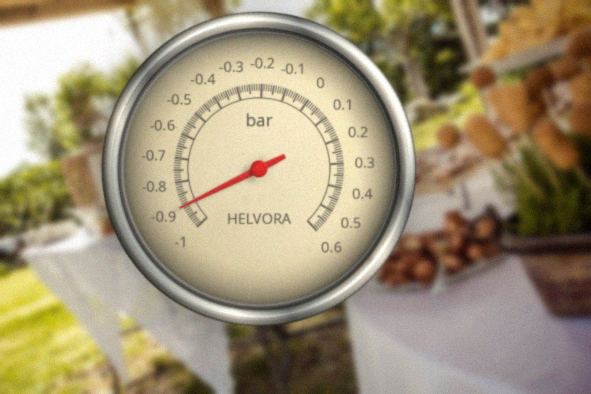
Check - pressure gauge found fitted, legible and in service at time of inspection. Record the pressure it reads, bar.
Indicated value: -0.9 bar
